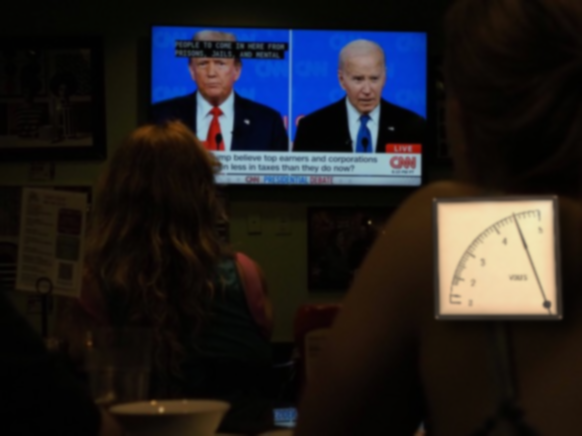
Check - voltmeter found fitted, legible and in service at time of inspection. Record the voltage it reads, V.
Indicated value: 4.5 V
